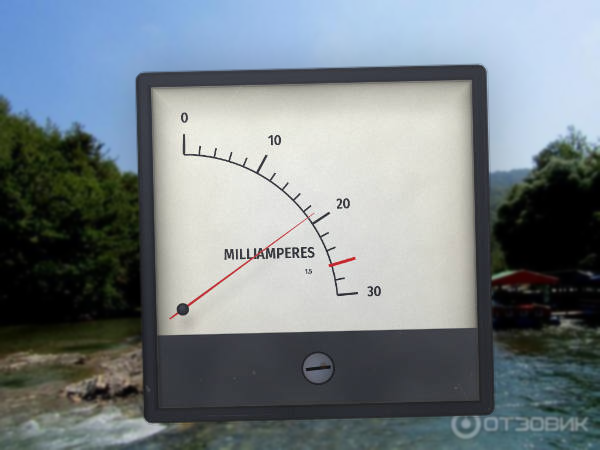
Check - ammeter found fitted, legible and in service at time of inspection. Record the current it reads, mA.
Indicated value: 19 mA
